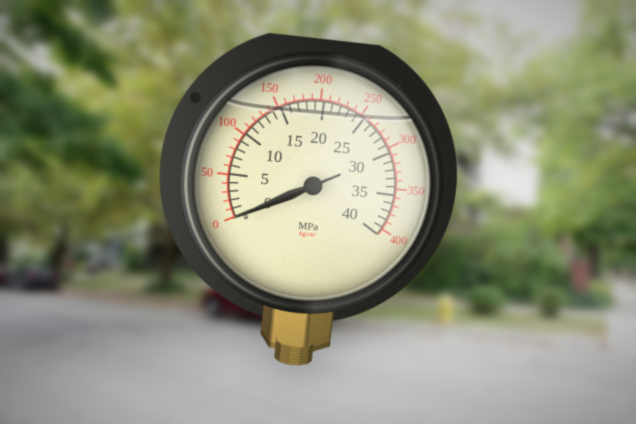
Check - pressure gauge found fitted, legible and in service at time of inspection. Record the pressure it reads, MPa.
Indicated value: 0 MPa
